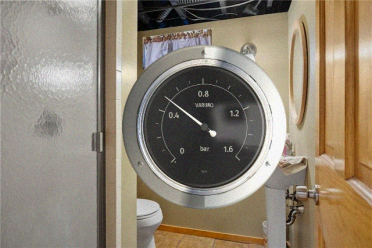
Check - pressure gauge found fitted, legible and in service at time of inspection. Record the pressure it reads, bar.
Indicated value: 0.5 bar
